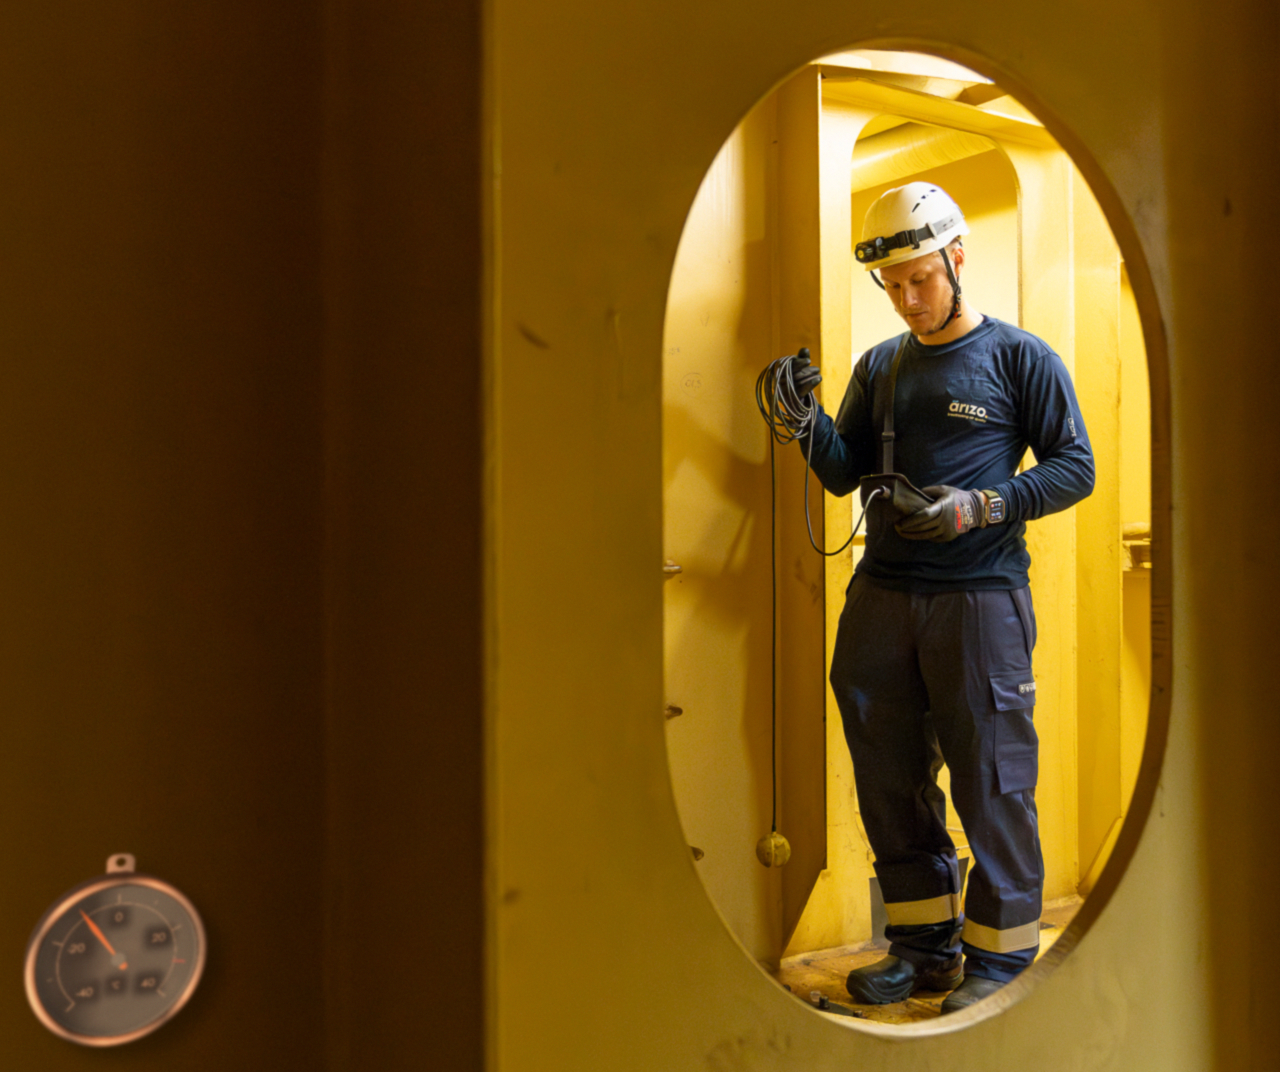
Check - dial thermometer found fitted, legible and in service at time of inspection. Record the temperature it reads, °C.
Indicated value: -10 °C
